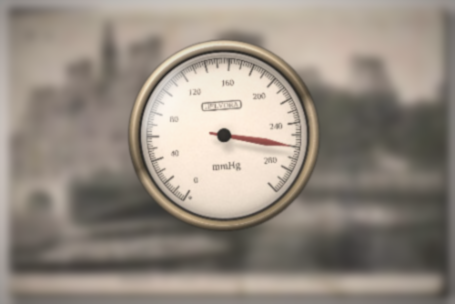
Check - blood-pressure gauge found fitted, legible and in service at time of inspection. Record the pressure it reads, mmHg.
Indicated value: 260 mmHg
